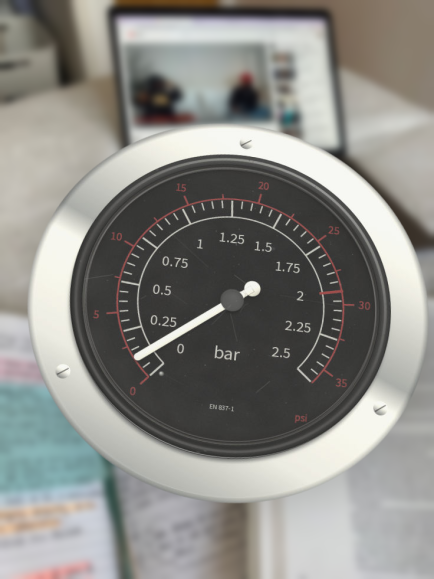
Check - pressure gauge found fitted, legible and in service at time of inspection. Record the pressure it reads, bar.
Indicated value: 0.1 bar
